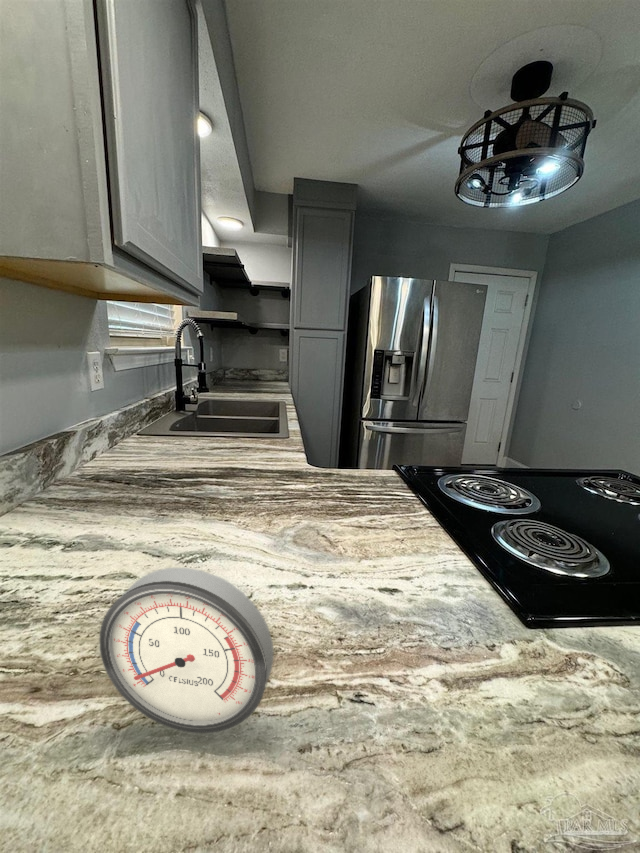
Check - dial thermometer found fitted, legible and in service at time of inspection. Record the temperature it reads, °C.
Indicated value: 10 °C
